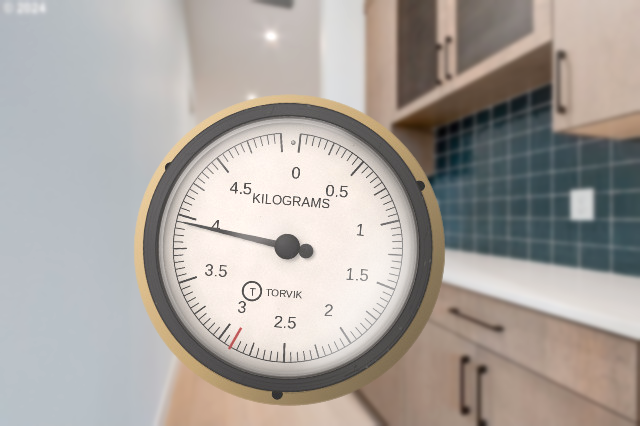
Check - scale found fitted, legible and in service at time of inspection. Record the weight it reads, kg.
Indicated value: 3.95 kg
